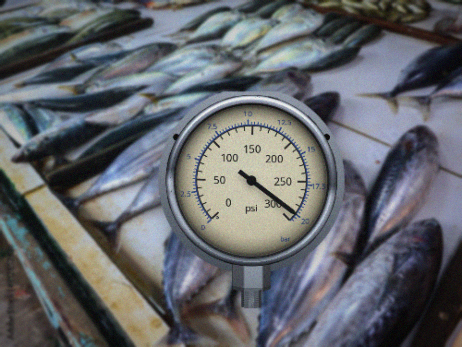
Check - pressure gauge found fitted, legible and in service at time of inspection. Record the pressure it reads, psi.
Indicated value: 290 psi
